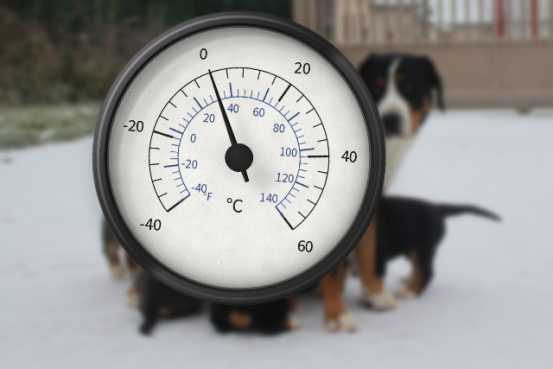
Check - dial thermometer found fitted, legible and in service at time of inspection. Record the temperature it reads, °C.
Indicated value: 0 °C
